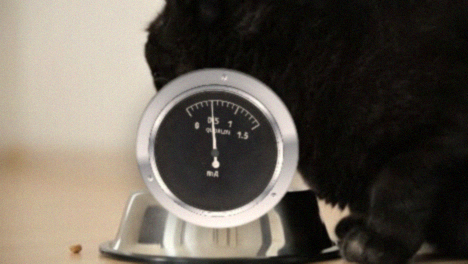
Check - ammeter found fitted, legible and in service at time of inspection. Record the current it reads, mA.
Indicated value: 0.5 mA
